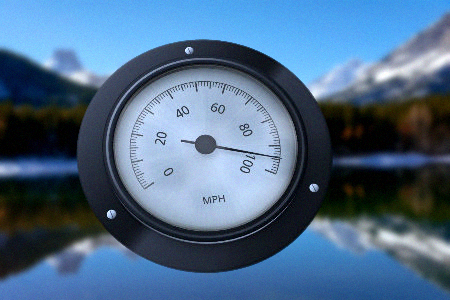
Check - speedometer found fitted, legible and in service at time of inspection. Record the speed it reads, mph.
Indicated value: 95 mph
